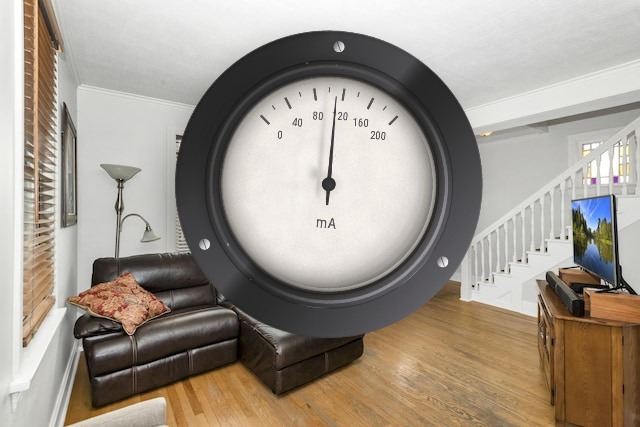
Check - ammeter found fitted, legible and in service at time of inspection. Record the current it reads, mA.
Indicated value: 110 mA
